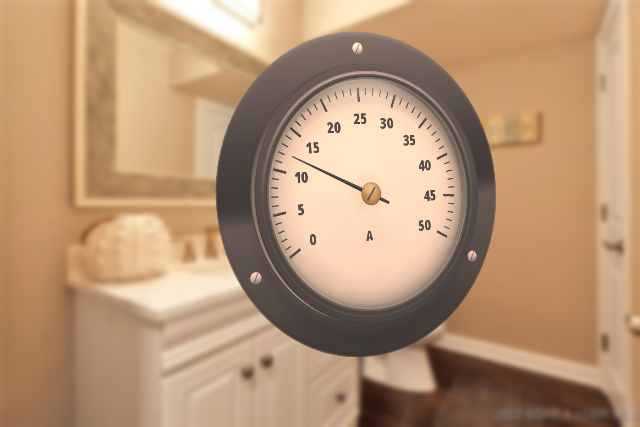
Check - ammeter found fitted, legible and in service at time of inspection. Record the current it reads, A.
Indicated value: 12 A
